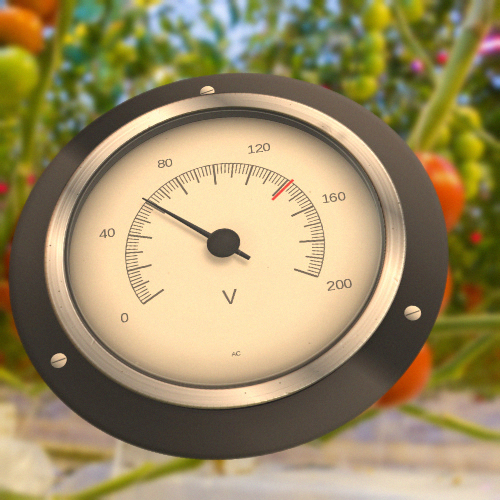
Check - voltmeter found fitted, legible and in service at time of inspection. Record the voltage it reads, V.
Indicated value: 60 V
